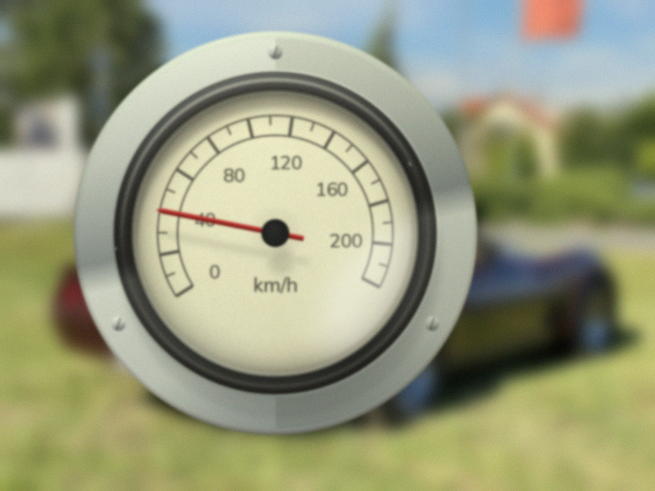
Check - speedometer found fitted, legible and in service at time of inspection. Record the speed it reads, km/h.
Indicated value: 40 km/h
